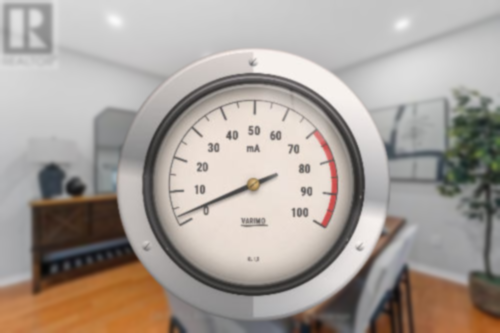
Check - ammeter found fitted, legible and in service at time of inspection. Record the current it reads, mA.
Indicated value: 2.5 mA
